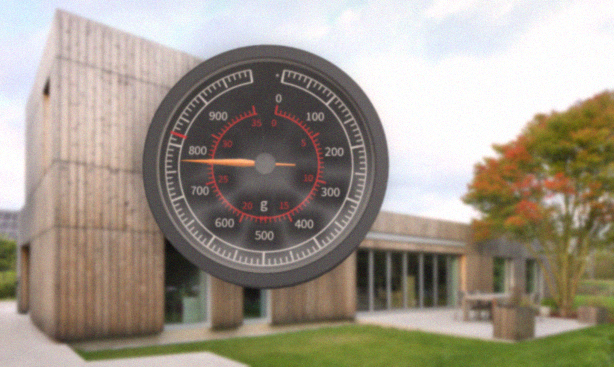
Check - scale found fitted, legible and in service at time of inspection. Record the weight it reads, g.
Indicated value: 770 g
